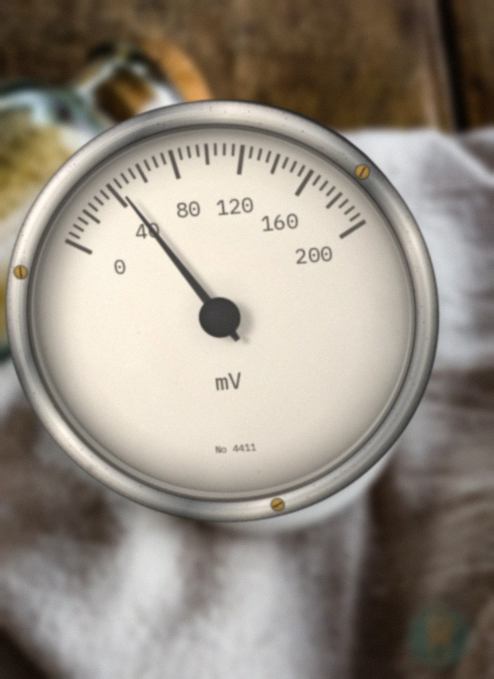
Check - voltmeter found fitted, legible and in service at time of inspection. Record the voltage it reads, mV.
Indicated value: 45 mV
